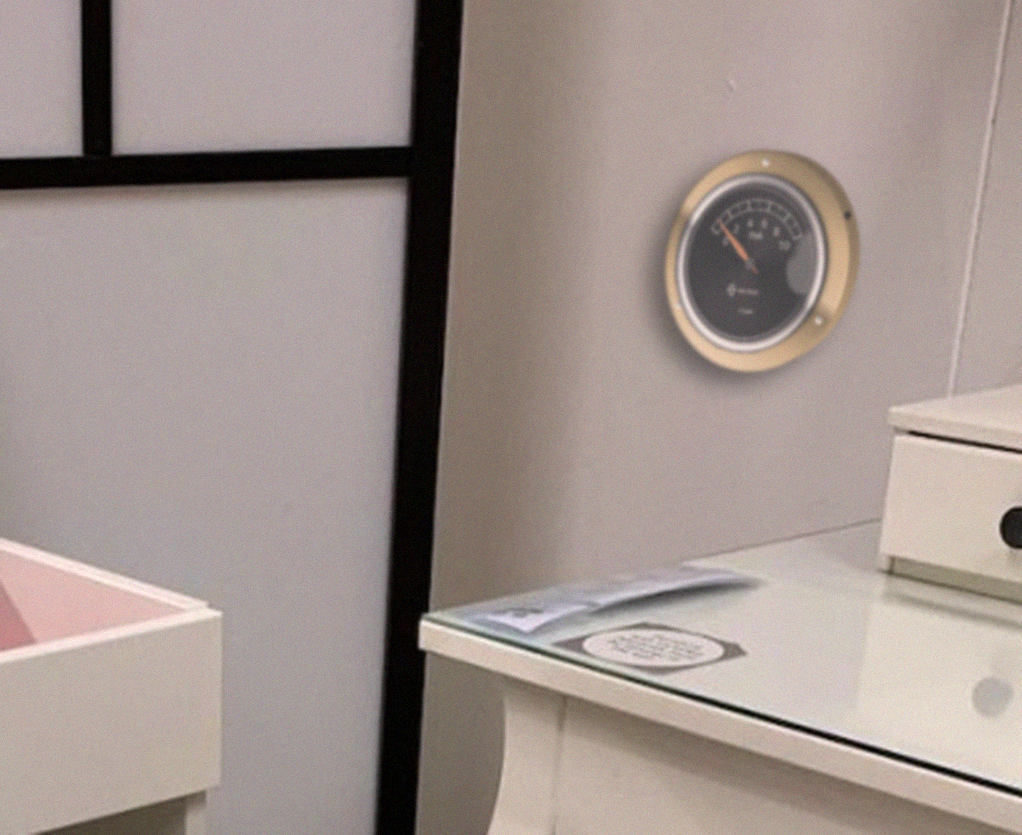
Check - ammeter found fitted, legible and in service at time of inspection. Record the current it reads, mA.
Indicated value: 1 mA
